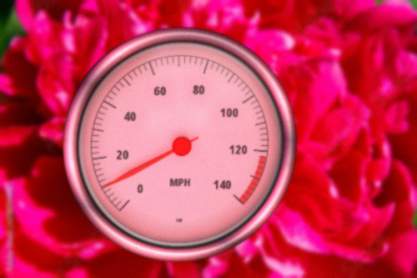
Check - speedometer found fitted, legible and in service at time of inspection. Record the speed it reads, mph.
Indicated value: 10 mph
